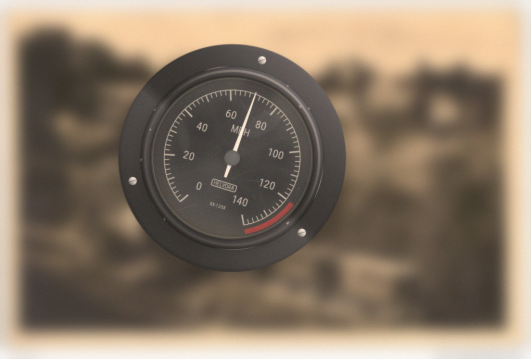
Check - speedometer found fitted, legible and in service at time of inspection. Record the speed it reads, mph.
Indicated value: 70 mph
